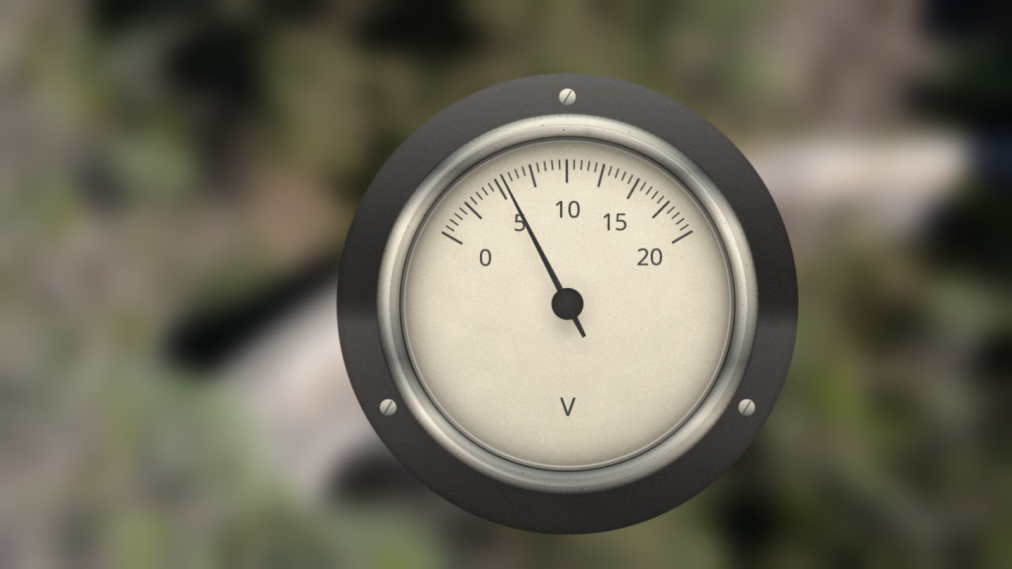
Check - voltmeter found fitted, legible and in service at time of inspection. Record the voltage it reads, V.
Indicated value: 5.5 V
